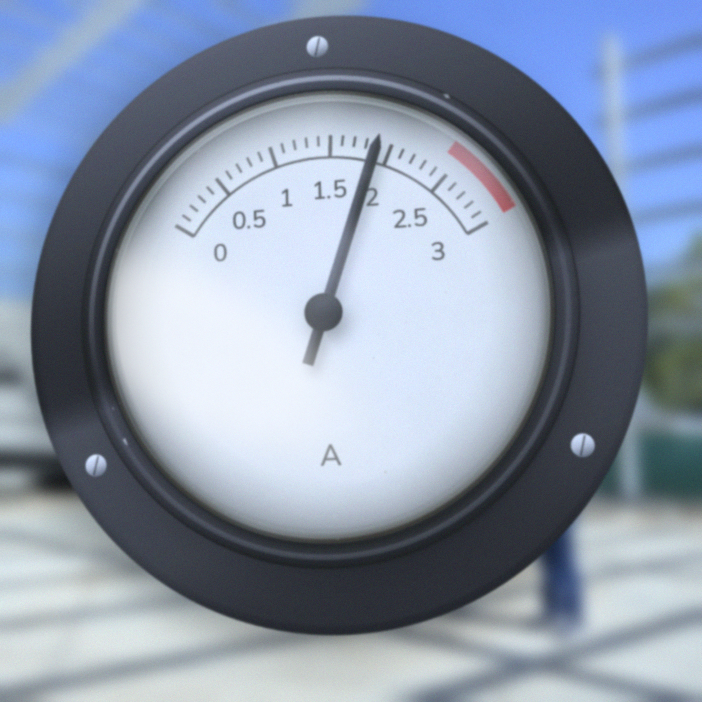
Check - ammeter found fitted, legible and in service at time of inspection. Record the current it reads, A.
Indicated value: 1.9 A
